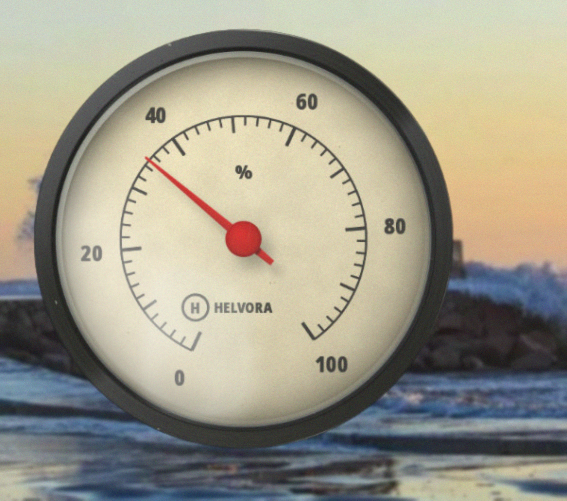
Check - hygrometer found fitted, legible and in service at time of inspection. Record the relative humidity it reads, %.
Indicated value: 35 %
